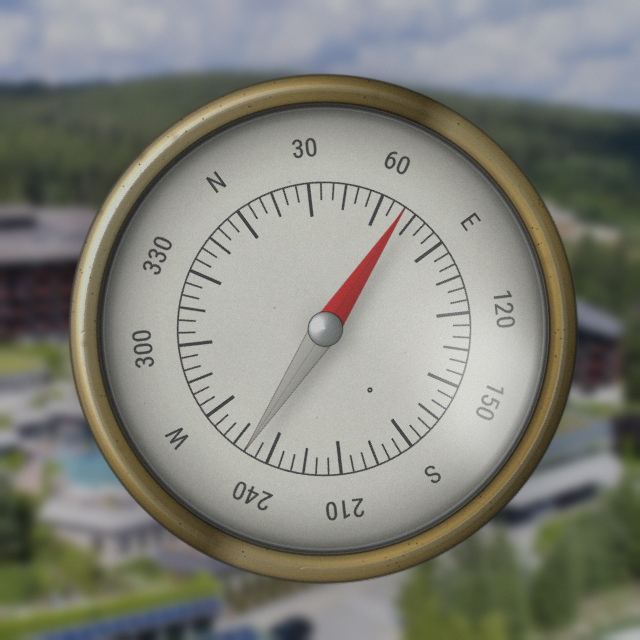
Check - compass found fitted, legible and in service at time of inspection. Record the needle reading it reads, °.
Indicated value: 70 °
